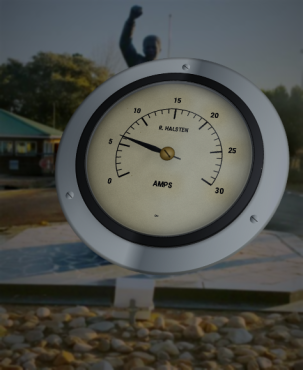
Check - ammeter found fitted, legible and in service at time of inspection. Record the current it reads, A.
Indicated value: 6 A
